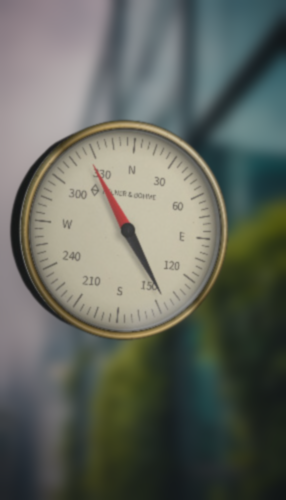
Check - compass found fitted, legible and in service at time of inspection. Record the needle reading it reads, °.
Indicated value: 325 °
